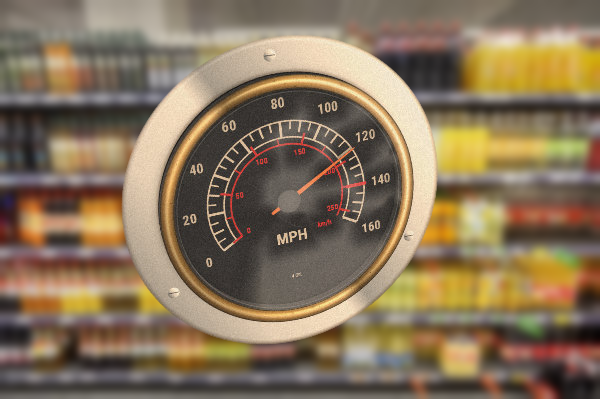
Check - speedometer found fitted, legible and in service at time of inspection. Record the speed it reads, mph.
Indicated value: 120 mph
